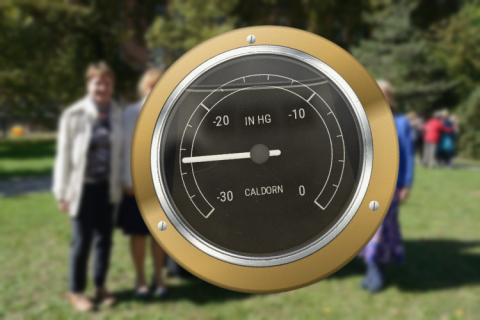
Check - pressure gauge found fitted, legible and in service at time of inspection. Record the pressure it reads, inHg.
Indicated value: -25 inHg
